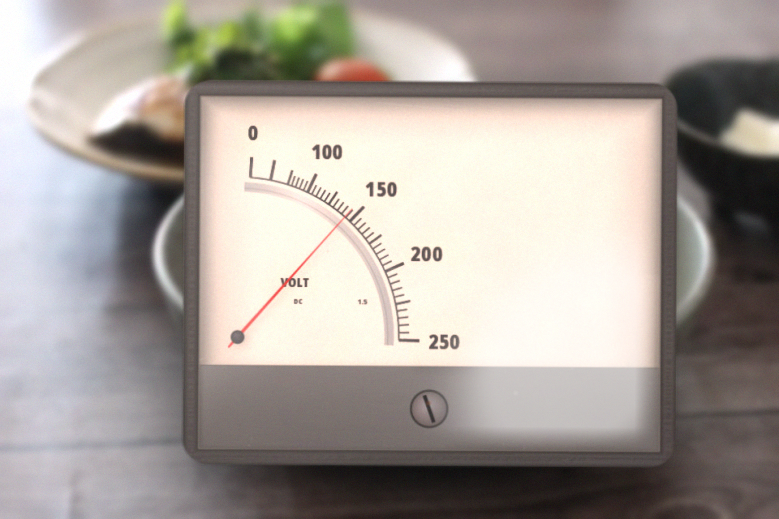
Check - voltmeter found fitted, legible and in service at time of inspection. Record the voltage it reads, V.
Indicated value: 145 V
